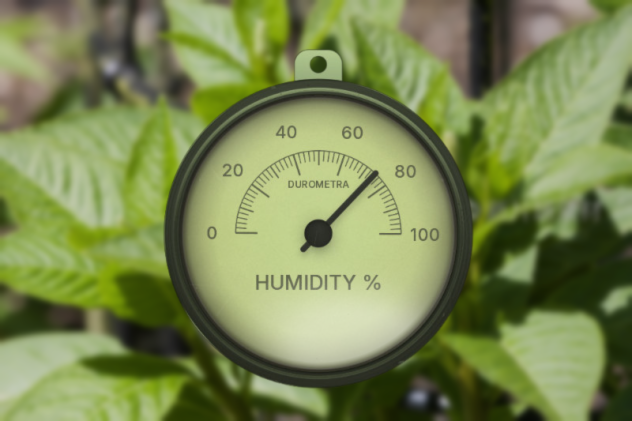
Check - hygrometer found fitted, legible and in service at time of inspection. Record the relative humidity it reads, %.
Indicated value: 74 %
